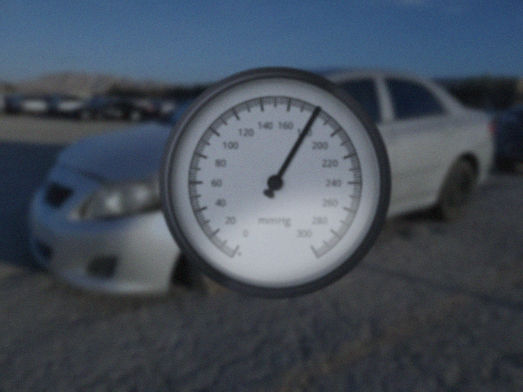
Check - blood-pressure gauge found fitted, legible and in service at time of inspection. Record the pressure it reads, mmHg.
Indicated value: 180 mmHg
